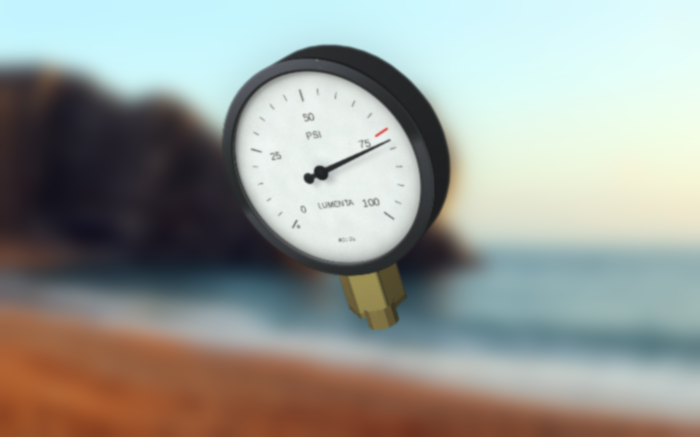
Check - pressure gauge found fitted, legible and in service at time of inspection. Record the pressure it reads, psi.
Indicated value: 77.5 psi
